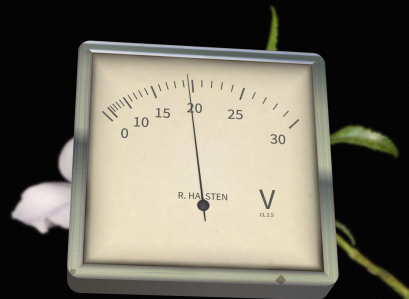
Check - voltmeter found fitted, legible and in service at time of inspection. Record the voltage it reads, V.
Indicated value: 19.5 V
